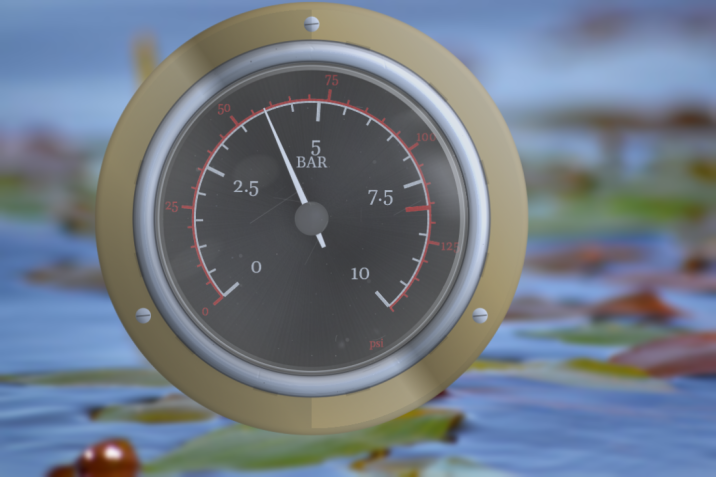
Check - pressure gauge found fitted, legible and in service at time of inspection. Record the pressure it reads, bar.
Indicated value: 4 bar
